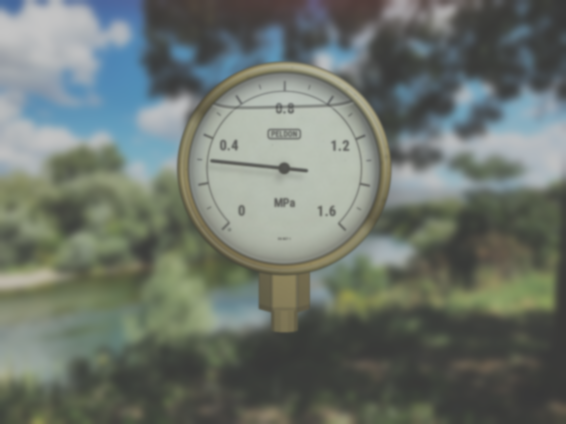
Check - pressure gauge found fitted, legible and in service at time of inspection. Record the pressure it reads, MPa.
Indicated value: 0.3 MPa
